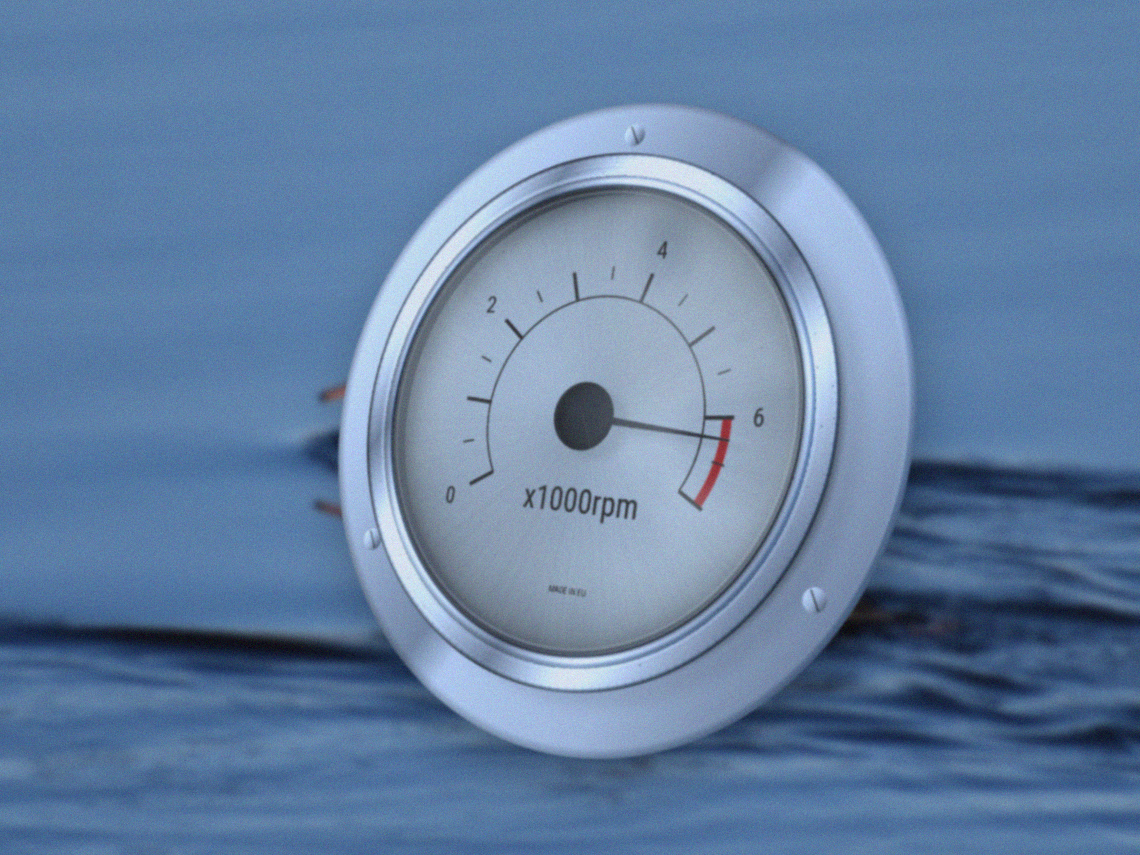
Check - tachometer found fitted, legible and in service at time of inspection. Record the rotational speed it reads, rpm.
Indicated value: 6250 rpm
